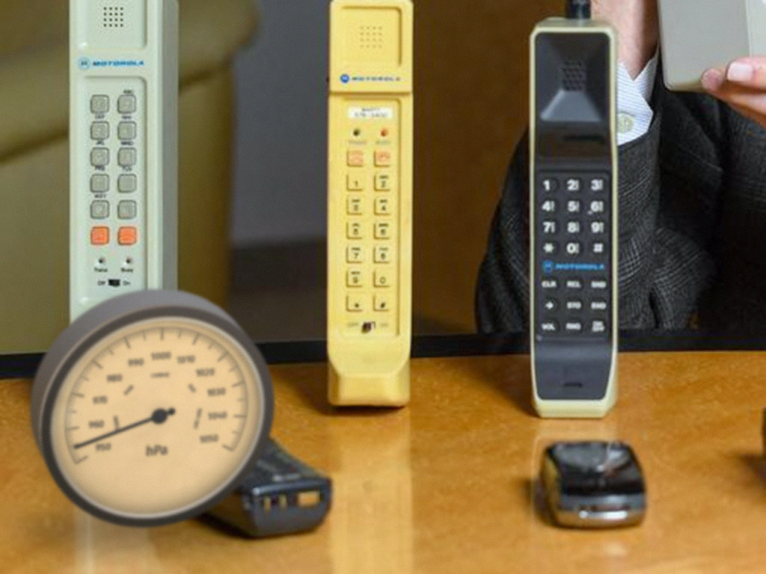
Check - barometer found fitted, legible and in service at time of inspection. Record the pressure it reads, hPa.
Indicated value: 955 hPa
